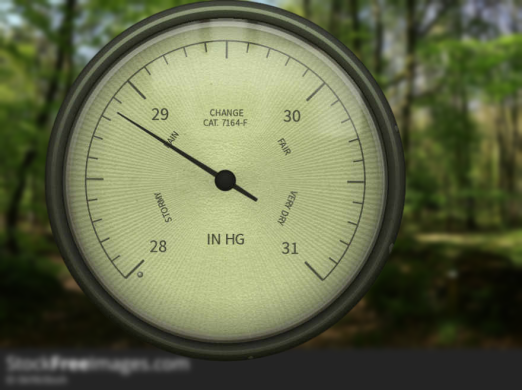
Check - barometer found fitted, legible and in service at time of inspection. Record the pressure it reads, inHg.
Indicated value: 28.85 inHg
